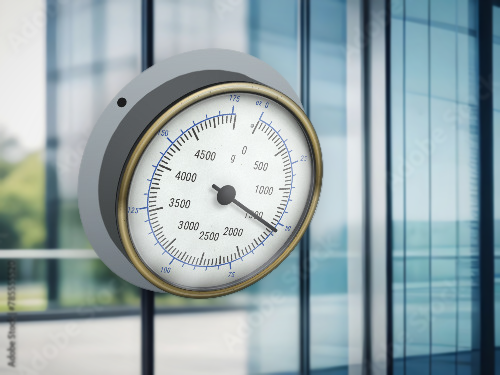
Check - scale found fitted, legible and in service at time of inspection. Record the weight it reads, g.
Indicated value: 1500 g
